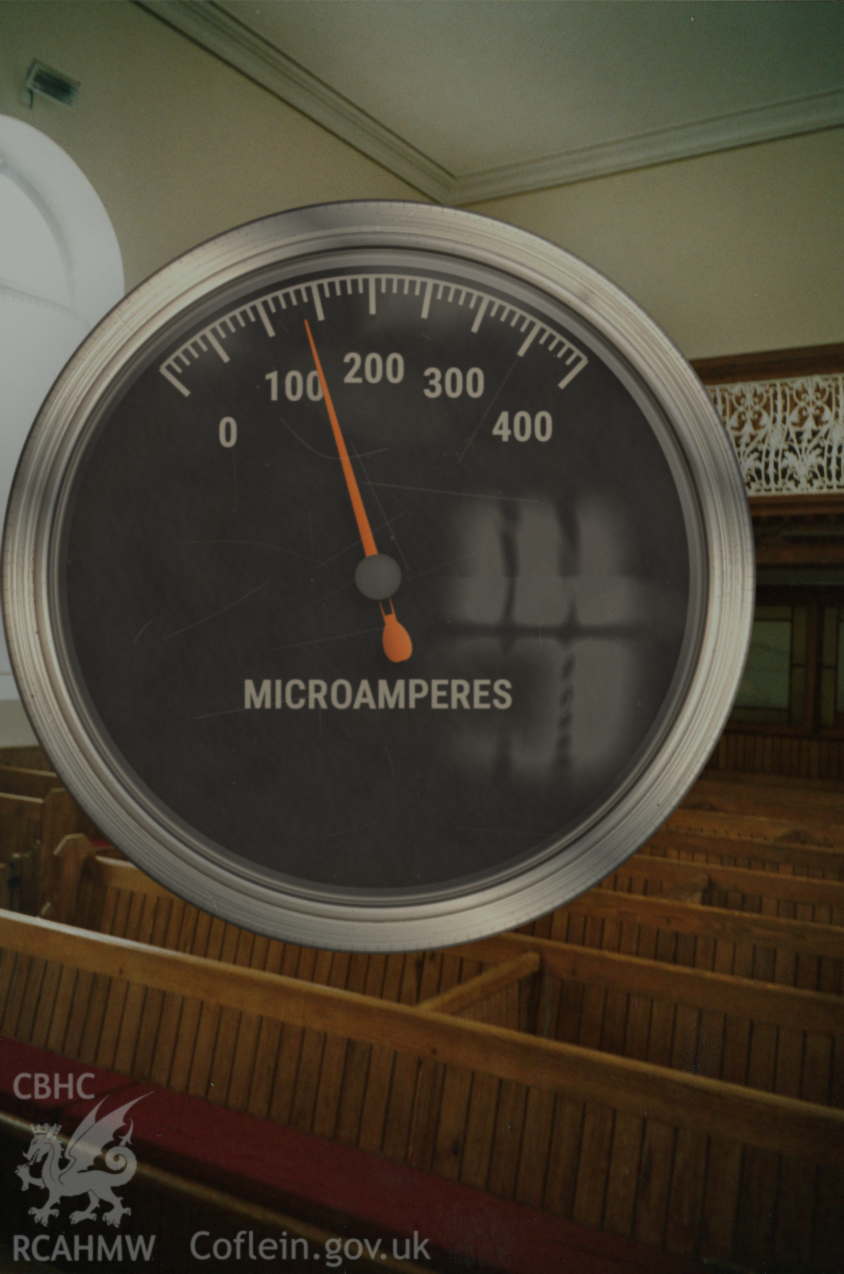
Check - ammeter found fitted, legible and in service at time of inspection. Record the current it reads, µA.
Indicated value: 135 µA
